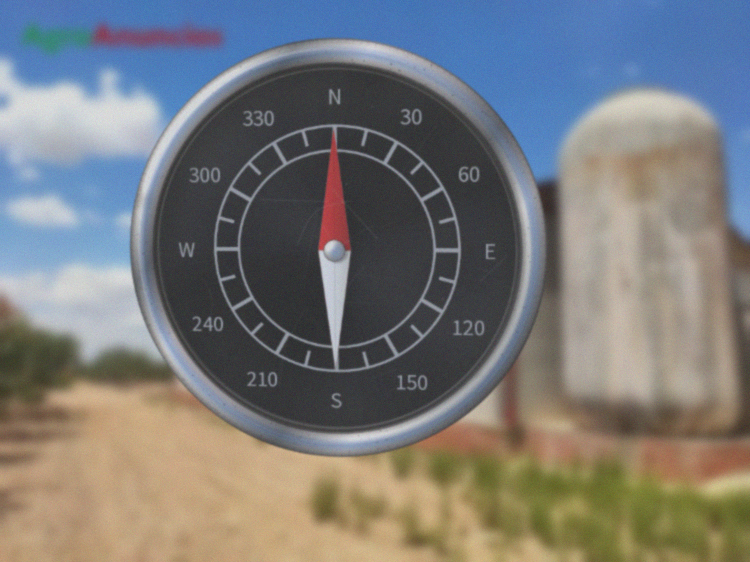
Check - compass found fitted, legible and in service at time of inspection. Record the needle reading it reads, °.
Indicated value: 0 °
